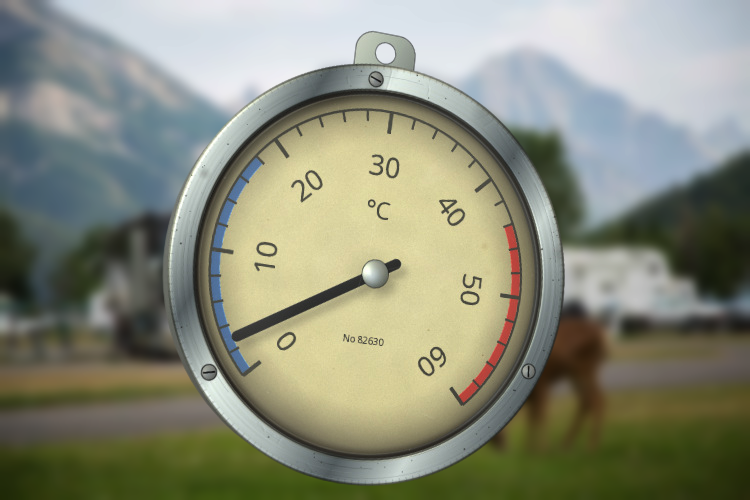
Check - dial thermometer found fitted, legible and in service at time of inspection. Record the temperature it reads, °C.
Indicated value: 3 °C
